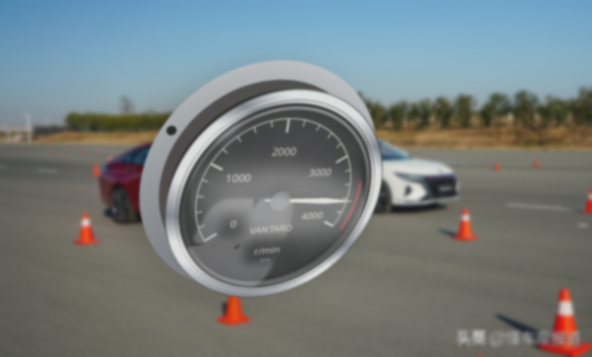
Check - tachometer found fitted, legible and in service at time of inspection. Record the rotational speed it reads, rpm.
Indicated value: 3600 rpm
